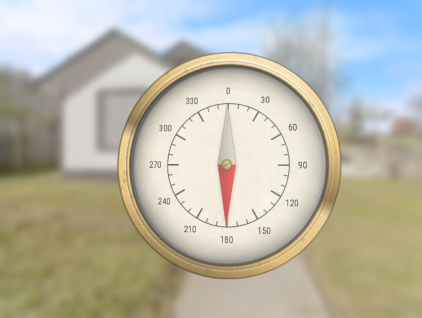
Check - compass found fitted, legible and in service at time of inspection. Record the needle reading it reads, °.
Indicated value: 180 °
